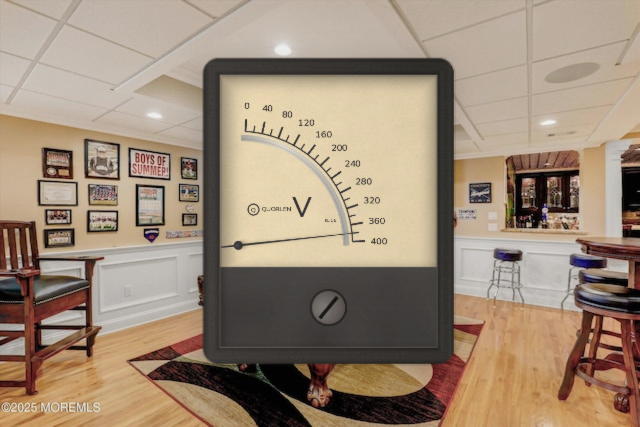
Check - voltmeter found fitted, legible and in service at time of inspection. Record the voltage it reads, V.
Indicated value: 380 V
